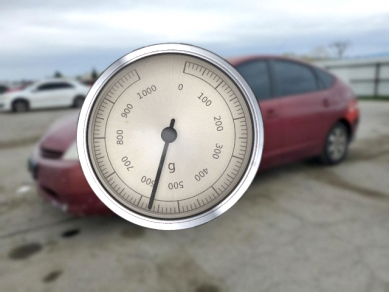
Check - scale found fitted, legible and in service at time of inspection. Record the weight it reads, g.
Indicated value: 570 g
